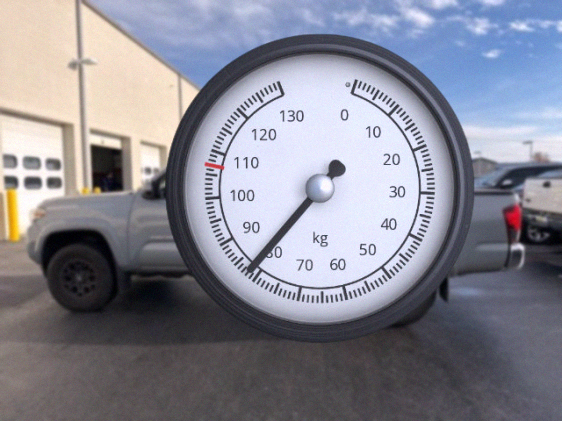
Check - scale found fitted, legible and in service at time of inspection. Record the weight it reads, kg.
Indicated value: 82 kg
